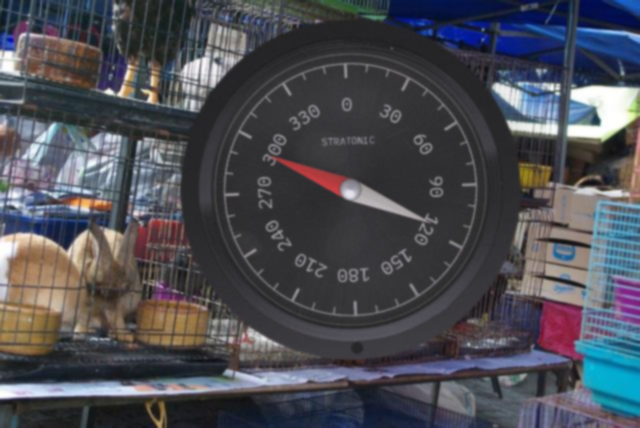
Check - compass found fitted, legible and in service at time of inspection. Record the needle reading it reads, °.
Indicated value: 295 °
